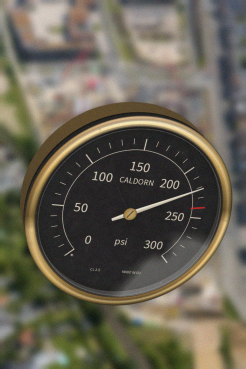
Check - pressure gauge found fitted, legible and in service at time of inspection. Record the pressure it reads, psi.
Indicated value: 220 psi
